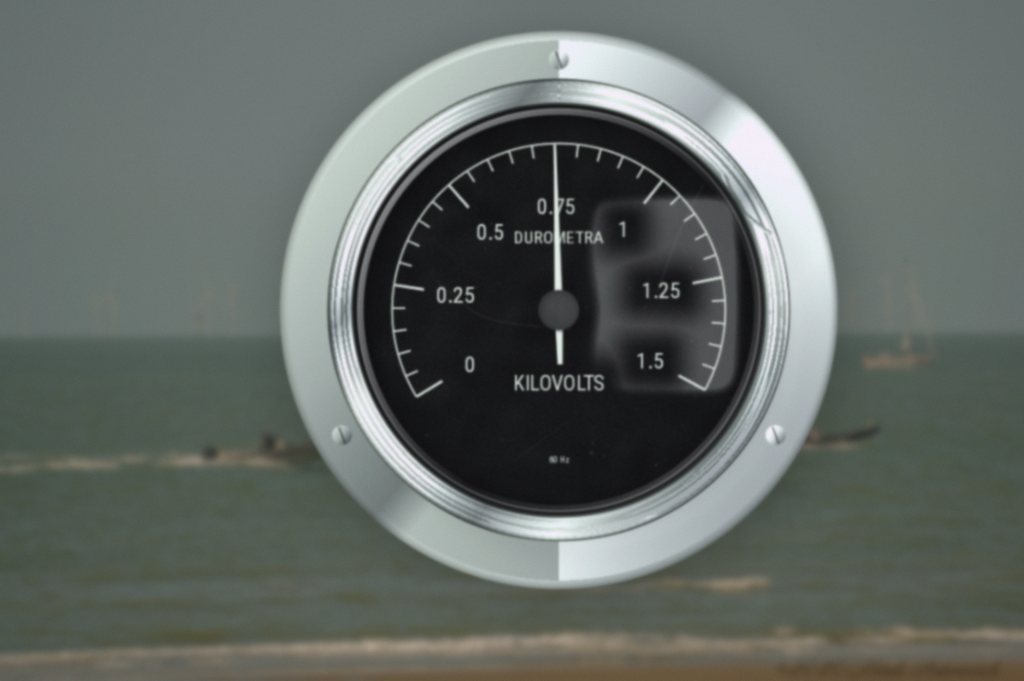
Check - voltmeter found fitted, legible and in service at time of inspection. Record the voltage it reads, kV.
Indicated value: 0.75 kV
